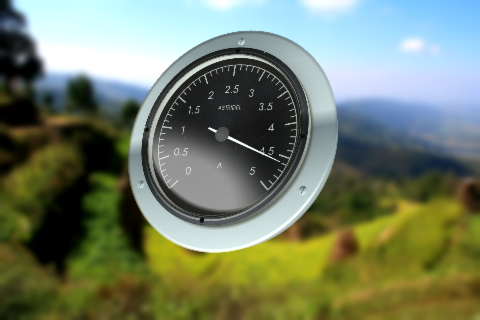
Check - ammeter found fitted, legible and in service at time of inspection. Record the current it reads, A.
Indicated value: 4.6 A
